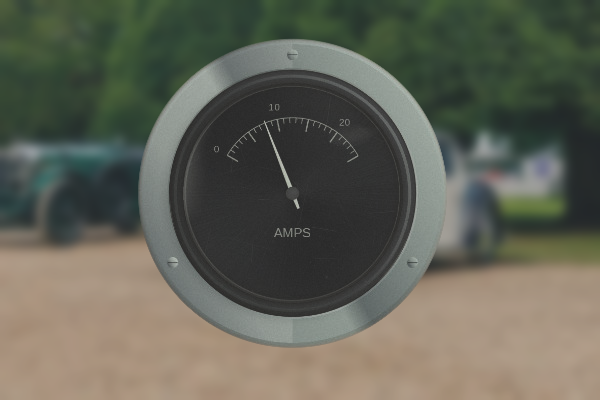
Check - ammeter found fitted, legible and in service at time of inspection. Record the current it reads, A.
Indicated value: 8 A
